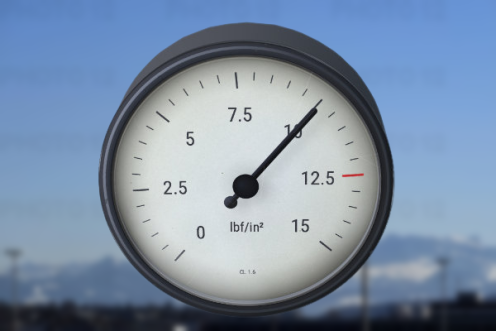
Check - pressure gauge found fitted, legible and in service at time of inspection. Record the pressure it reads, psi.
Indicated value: 10 psi
